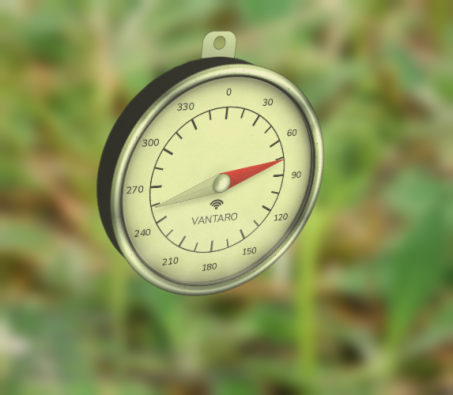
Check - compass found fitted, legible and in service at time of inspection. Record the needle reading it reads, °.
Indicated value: 75 °
